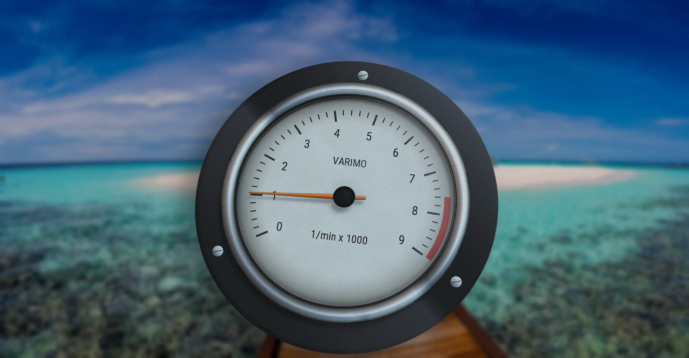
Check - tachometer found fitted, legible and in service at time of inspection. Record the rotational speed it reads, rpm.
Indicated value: 1000 rpm
